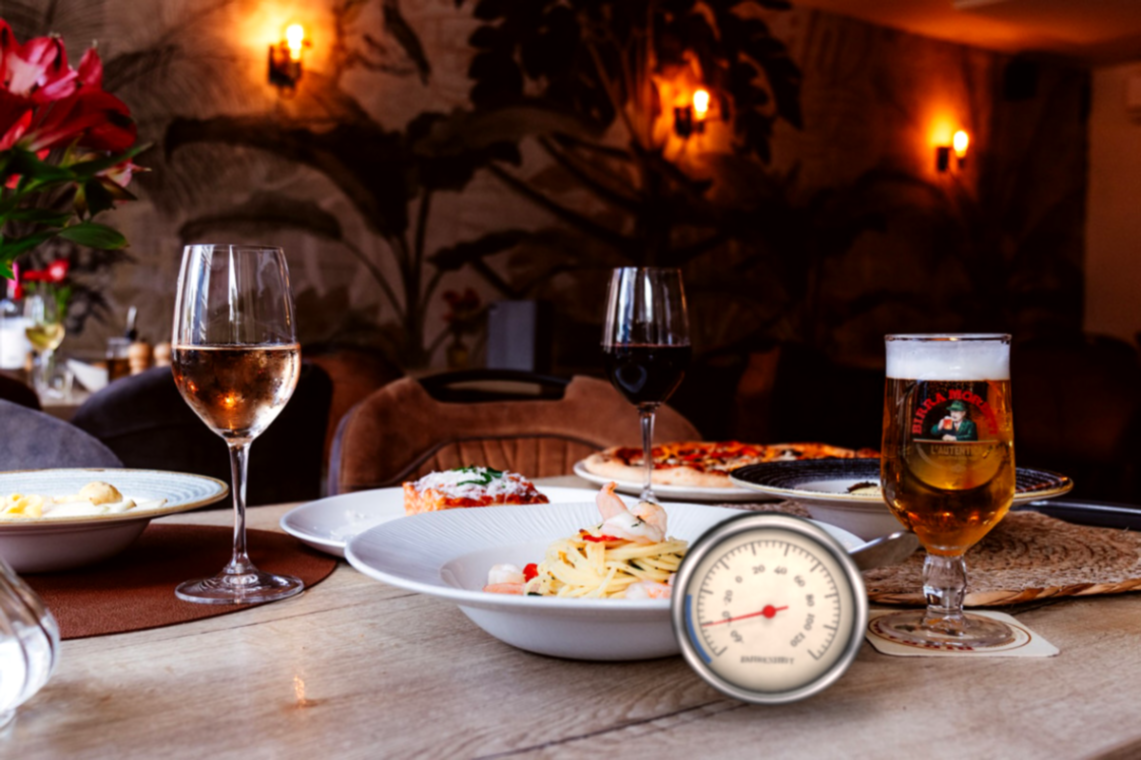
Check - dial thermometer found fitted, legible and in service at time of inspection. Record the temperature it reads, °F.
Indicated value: -40 °F
